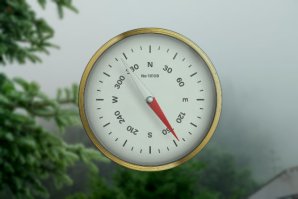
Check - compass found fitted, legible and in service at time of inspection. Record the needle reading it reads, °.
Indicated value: 145 °
